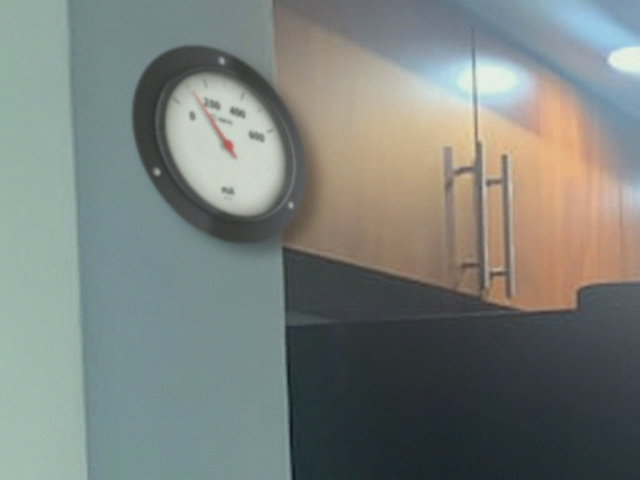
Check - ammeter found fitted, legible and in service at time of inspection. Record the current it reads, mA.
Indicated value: 100 mA
